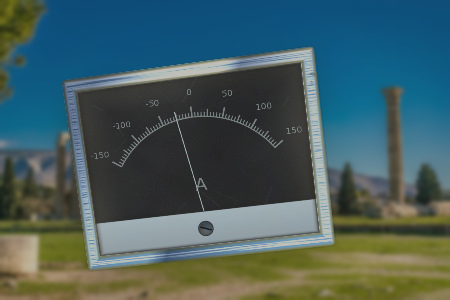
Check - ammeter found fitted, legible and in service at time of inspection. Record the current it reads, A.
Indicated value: -25 A
